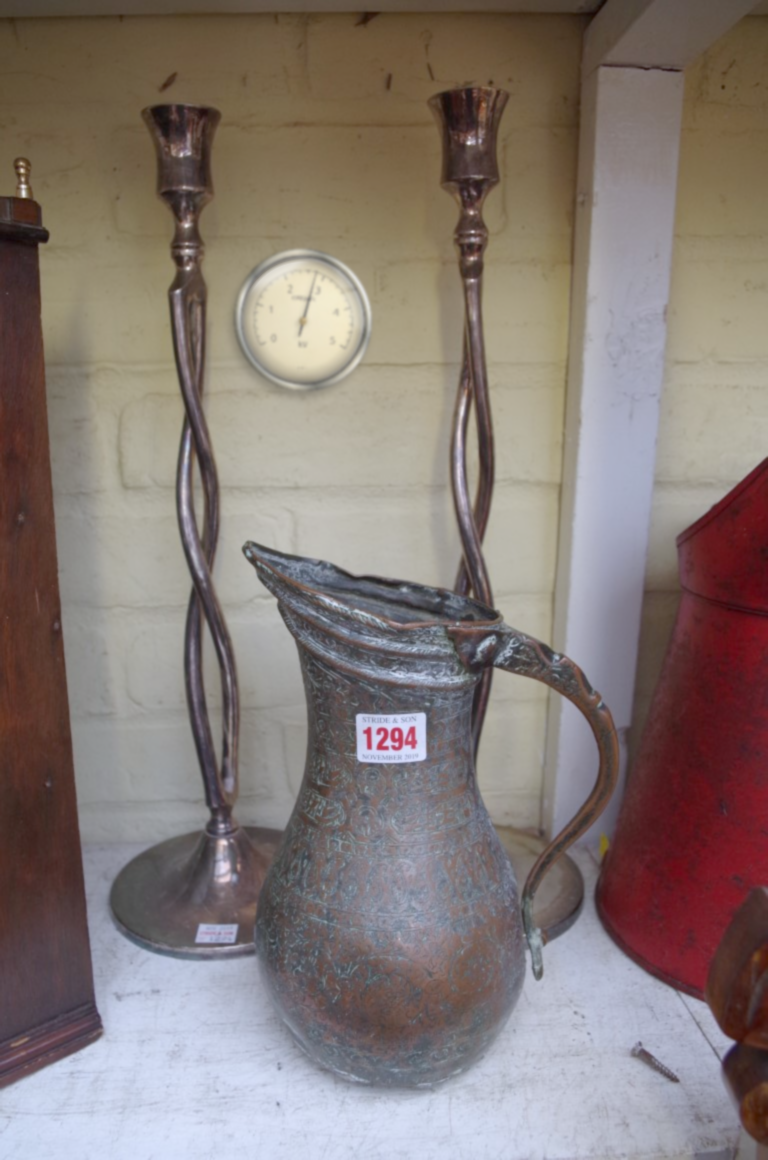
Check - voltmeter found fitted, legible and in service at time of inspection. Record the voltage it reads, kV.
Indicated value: 2.8 kV
